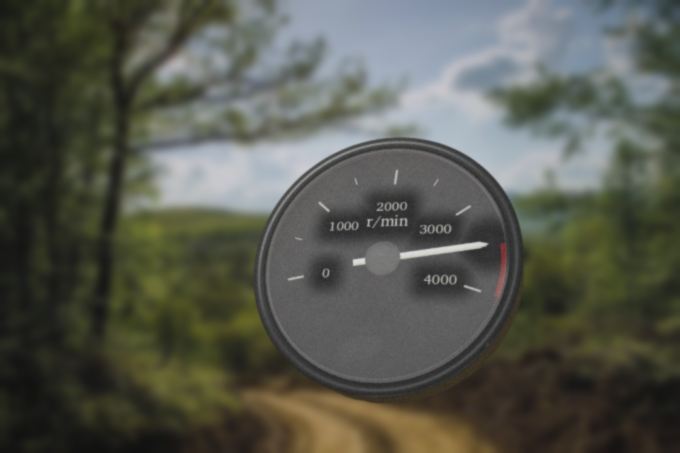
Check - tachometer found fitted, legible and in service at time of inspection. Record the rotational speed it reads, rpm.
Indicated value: 3500 rpm
